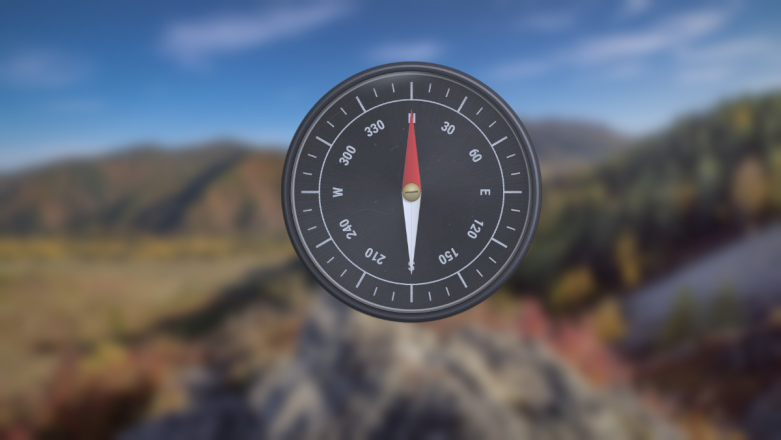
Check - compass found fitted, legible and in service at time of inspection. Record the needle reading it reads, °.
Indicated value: 0 °
